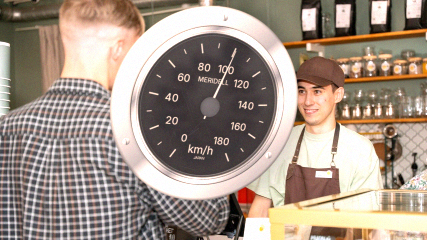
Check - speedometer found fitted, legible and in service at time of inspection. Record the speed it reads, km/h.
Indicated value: 100 km/h
